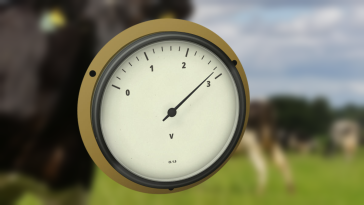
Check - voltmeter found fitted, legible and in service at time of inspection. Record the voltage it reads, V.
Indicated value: 2.8 V
